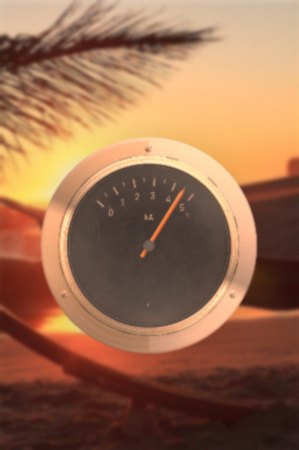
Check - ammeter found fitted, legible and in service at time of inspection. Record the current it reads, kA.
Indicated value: 4.5 kA
